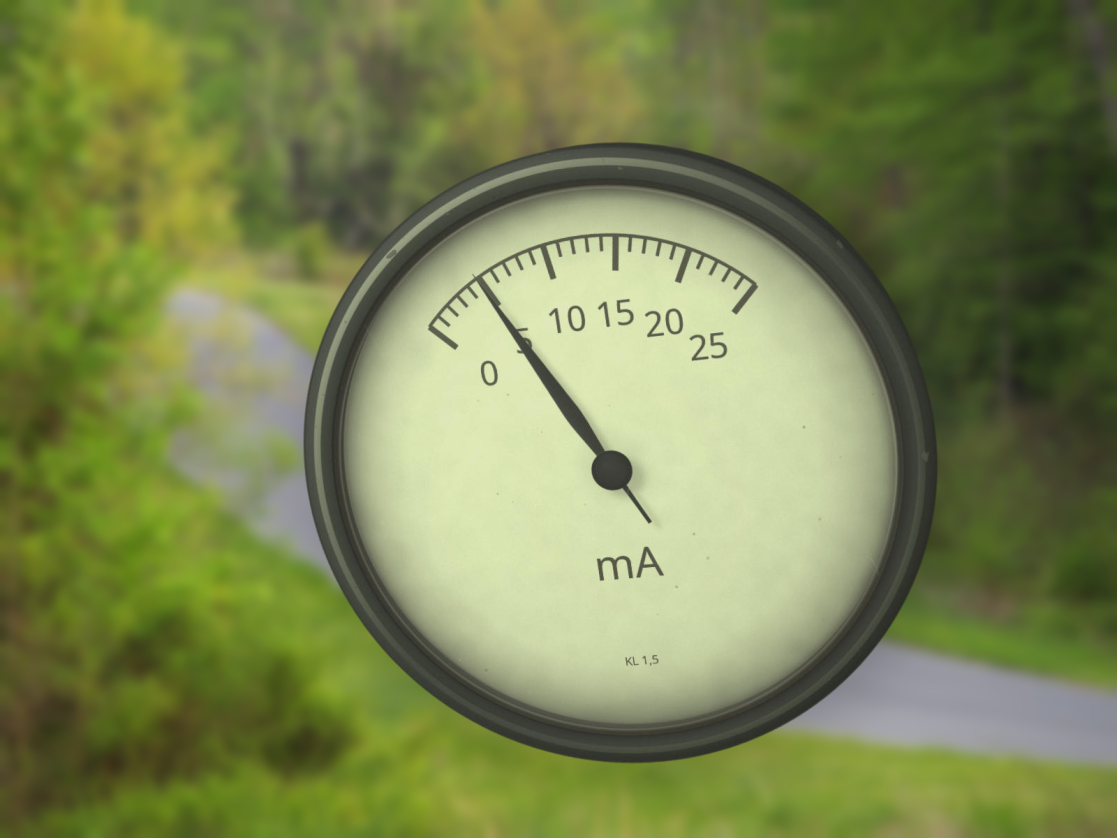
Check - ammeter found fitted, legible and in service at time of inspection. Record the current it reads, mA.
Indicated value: 5 mA
